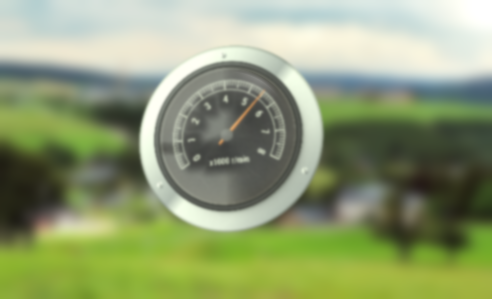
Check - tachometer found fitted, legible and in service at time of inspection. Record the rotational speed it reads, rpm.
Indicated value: 5500 rpm
